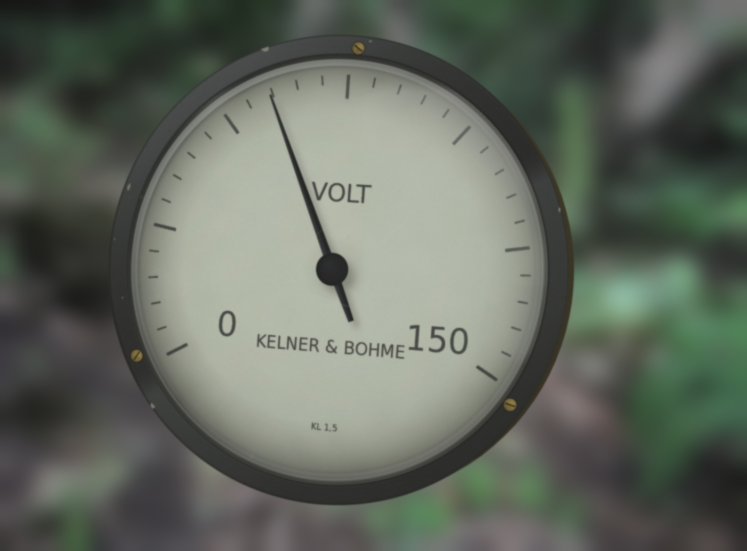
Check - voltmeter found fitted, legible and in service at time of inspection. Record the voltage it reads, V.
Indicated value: 60 V
